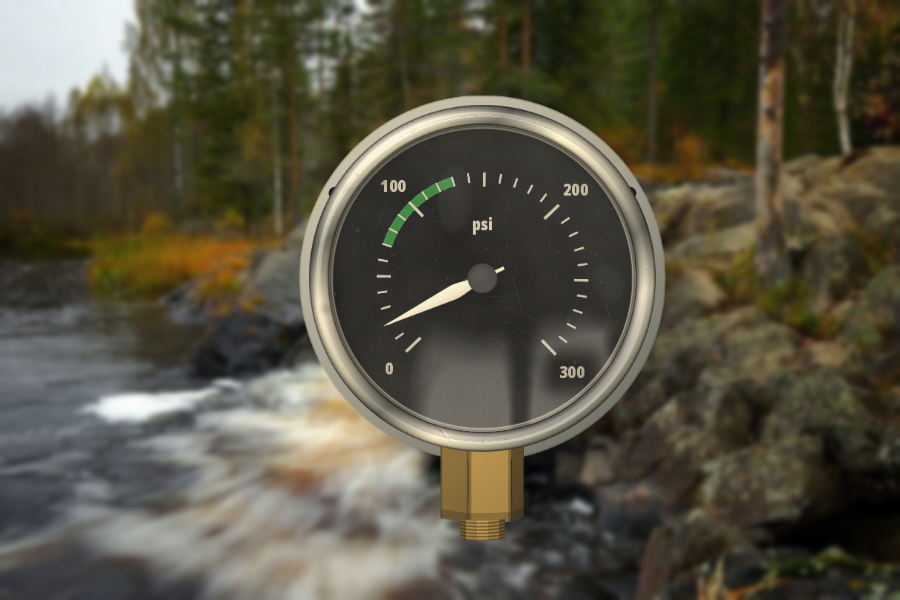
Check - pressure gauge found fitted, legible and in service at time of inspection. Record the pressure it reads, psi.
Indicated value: 20 psi
